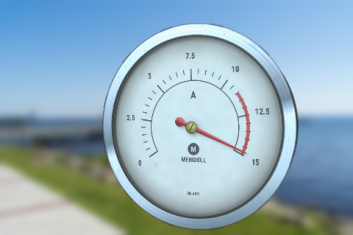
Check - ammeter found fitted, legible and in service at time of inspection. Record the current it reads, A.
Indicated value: 14.75 A
